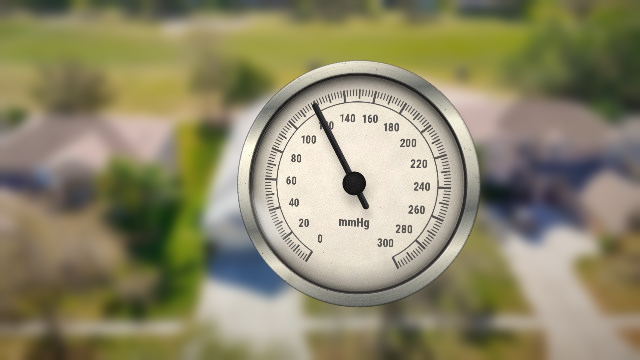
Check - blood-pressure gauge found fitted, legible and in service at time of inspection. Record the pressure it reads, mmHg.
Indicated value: 120 mmHg
